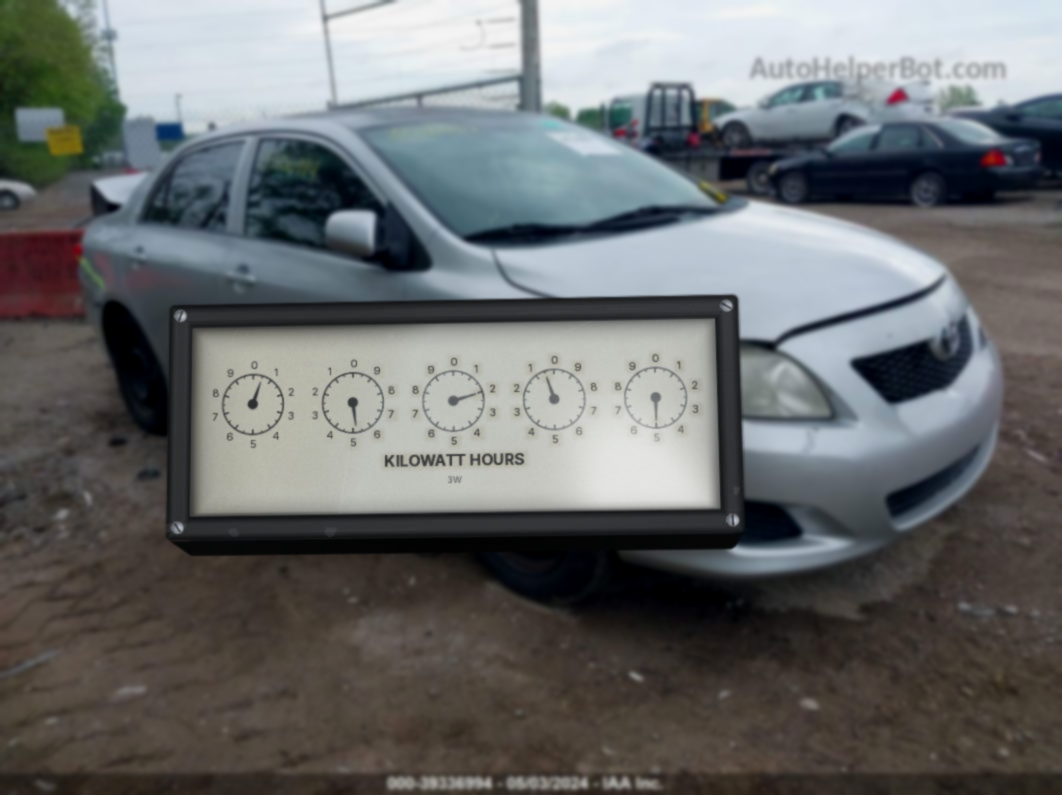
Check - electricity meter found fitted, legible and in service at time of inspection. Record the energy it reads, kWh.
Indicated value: 5205 kWh
